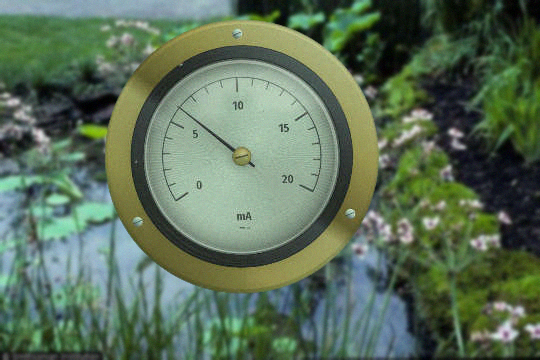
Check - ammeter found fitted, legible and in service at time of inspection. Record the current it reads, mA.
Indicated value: 6 mA
